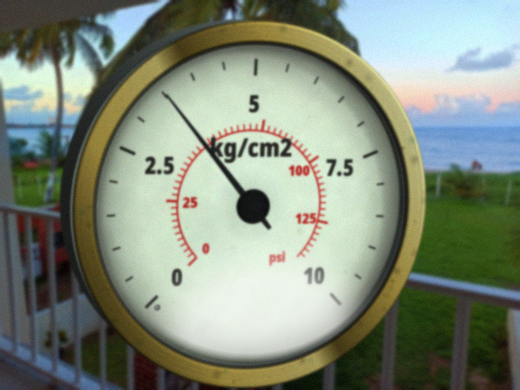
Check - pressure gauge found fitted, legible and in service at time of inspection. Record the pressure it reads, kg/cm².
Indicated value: 3.5 kg/cm²
